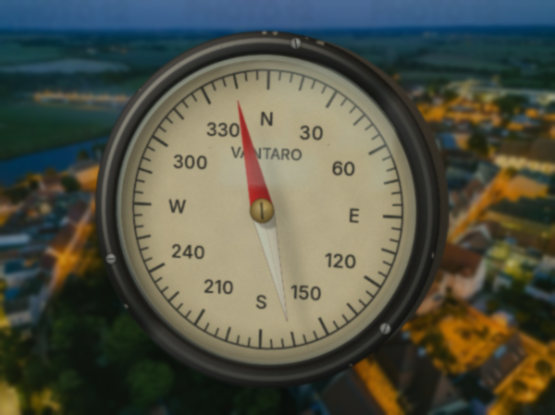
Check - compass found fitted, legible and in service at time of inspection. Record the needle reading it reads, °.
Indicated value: 345 °
